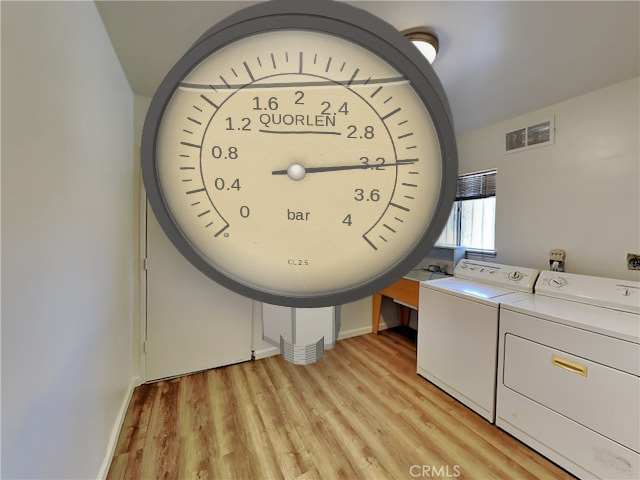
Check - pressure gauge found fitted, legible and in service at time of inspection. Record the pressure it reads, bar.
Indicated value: 3.2 bar
